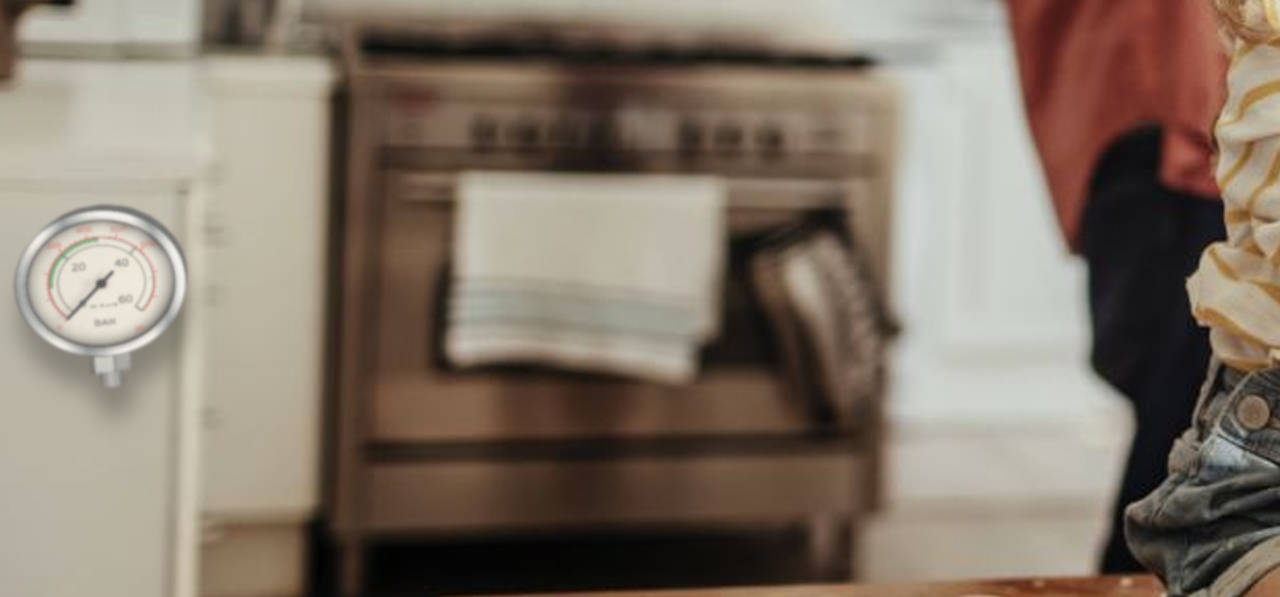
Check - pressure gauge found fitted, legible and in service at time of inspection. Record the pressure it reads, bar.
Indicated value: 0 bar
